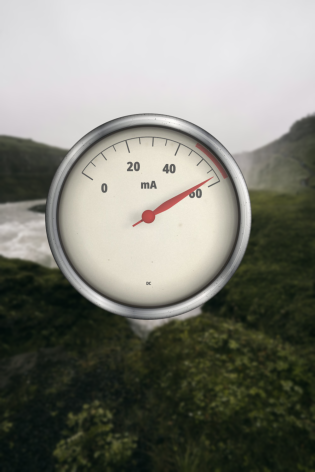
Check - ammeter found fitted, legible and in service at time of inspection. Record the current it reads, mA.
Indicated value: 57.5 mA
